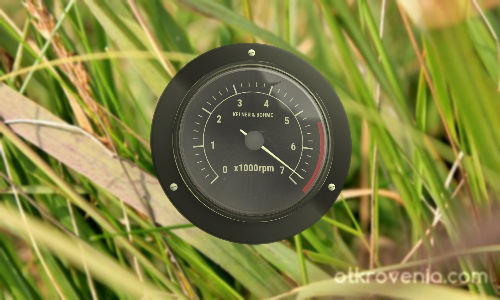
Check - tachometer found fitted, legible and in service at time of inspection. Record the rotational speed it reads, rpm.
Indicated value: 6800 rpm
